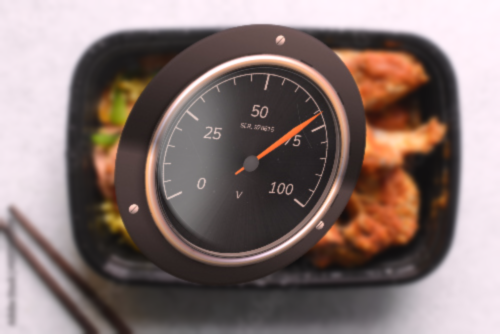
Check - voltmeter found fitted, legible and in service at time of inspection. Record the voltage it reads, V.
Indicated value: 70 V
